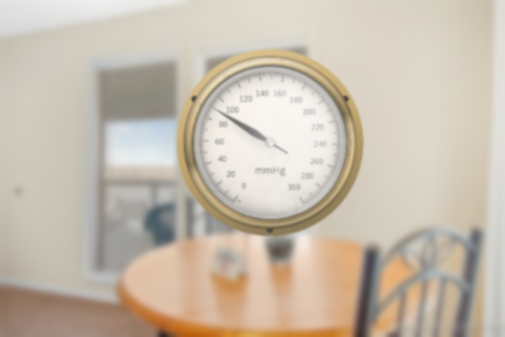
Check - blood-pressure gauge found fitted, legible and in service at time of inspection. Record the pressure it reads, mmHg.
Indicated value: 90 mmHg
